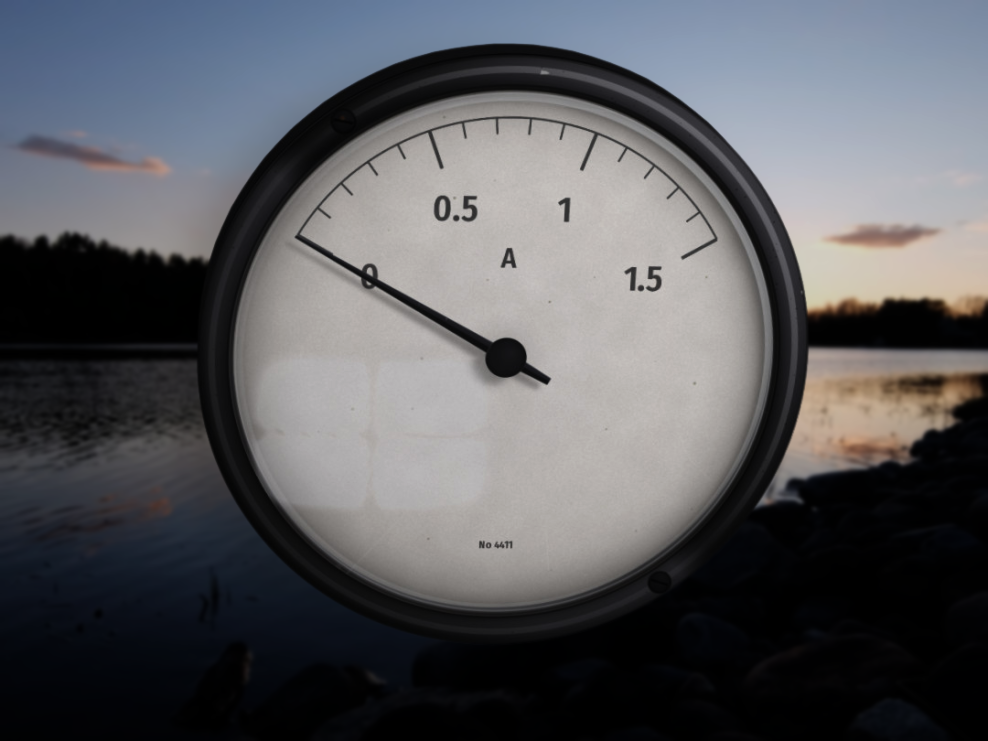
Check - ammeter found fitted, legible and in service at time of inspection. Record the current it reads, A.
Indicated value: 0 A
